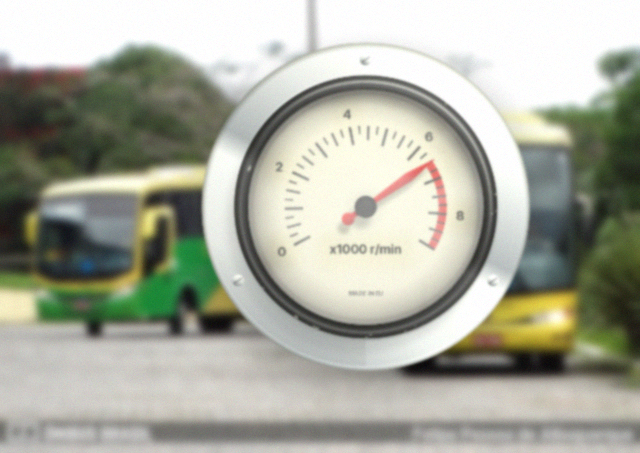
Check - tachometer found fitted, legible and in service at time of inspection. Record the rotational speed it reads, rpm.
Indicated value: 6500 rpm
